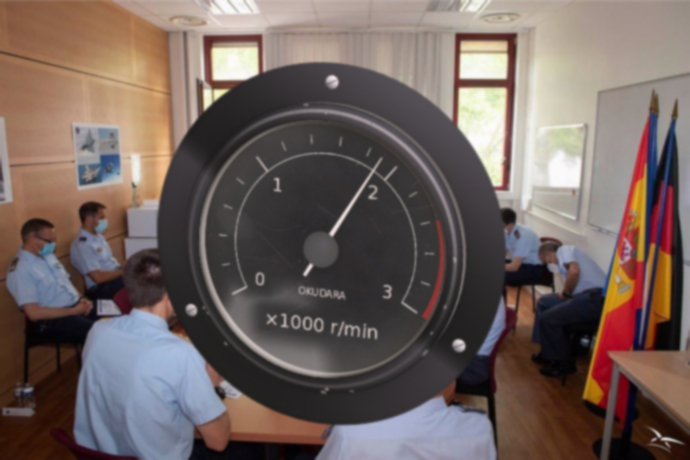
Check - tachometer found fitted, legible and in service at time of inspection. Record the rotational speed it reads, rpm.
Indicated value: 1900 rpm
